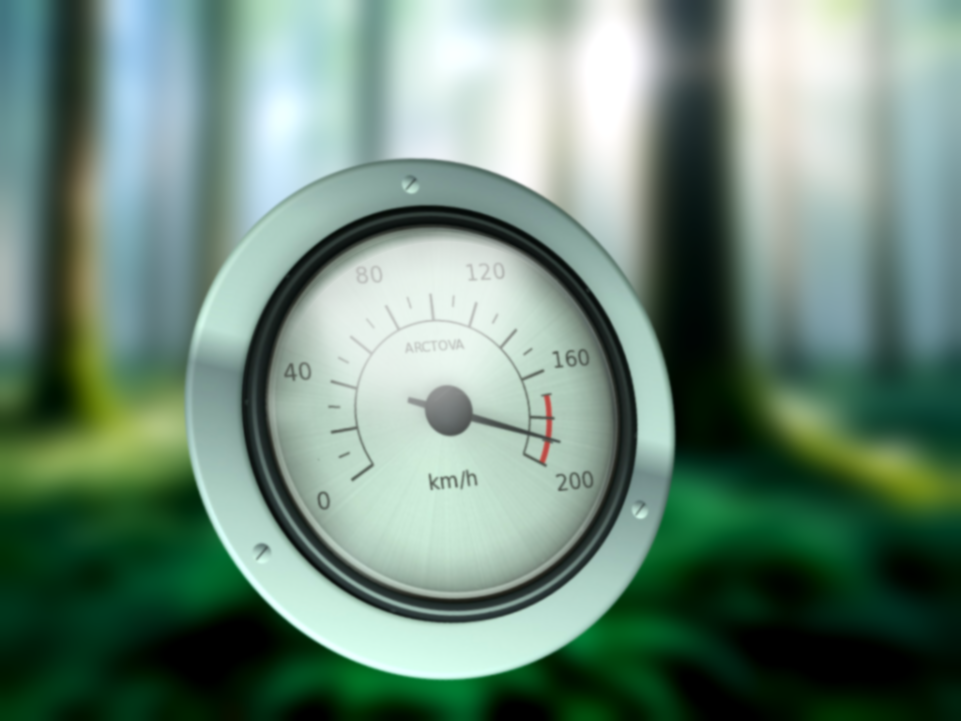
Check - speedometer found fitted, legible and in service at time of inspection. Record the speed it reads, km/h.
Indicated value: 190 km/h
